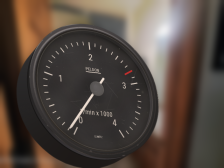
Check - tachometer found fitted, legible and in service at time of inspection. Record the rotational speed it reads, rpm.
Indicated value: 100 rpm
